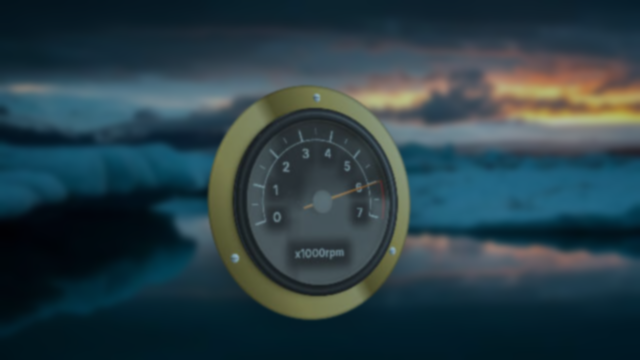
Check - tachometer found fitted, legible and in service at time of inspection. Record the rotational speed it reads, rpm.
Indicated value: 6000 rpm
